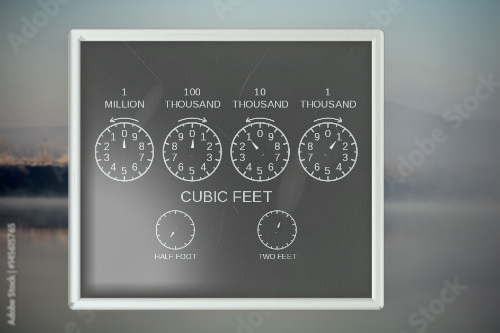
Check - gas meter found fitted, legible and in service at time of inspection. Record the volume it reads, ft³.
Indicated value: 1100 ft³
